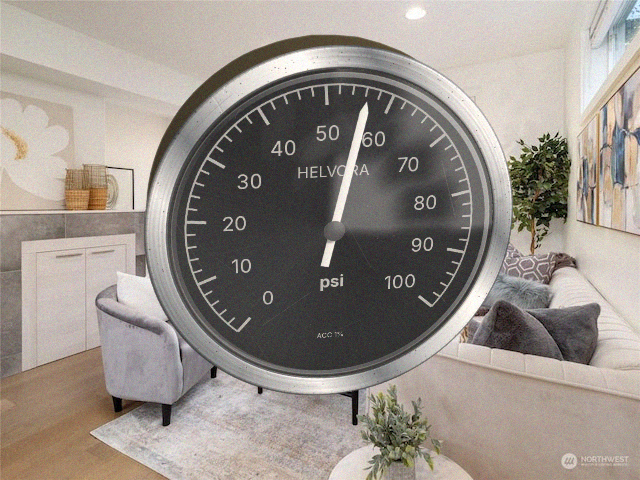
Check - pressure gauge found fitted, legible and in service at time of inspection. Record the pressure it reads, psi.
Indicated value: 56 psi
